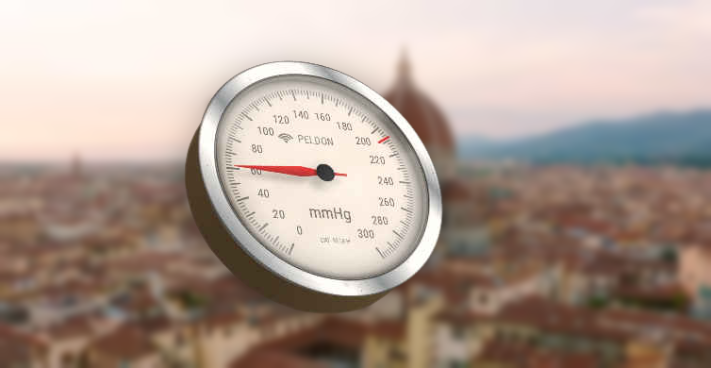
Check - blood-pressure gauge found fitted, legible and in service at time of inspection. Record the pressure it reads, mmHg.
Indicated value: 60 mmHg
